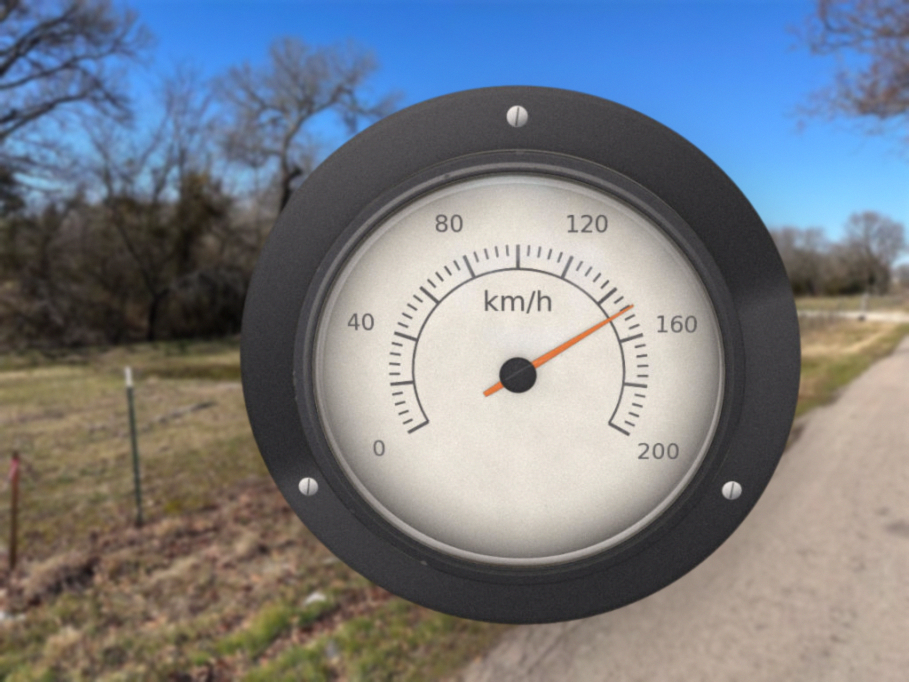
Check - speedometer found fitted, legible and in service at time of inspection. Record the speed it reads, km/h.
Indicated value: 148 km/h
